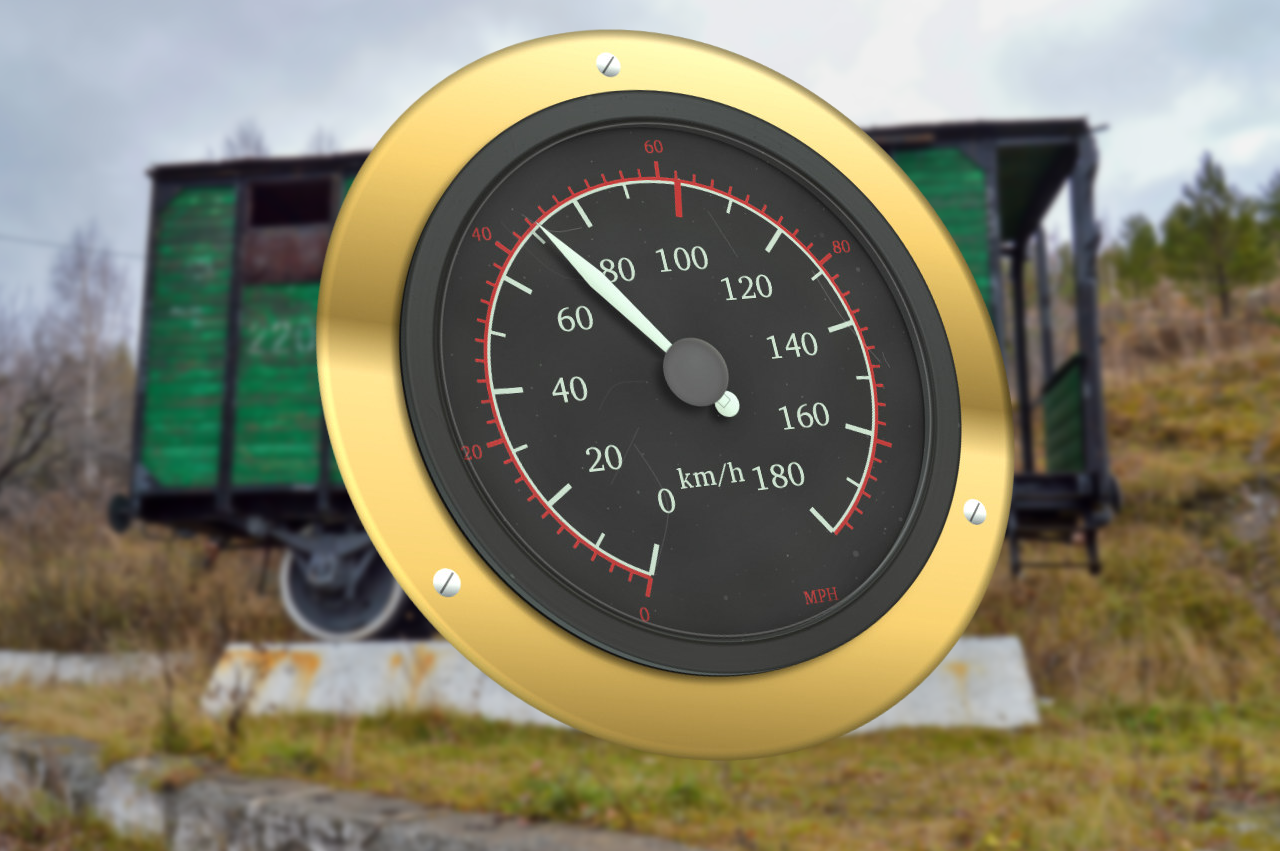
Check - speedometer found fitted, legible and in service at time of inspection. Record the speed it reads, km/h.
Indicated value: 70 km/h
